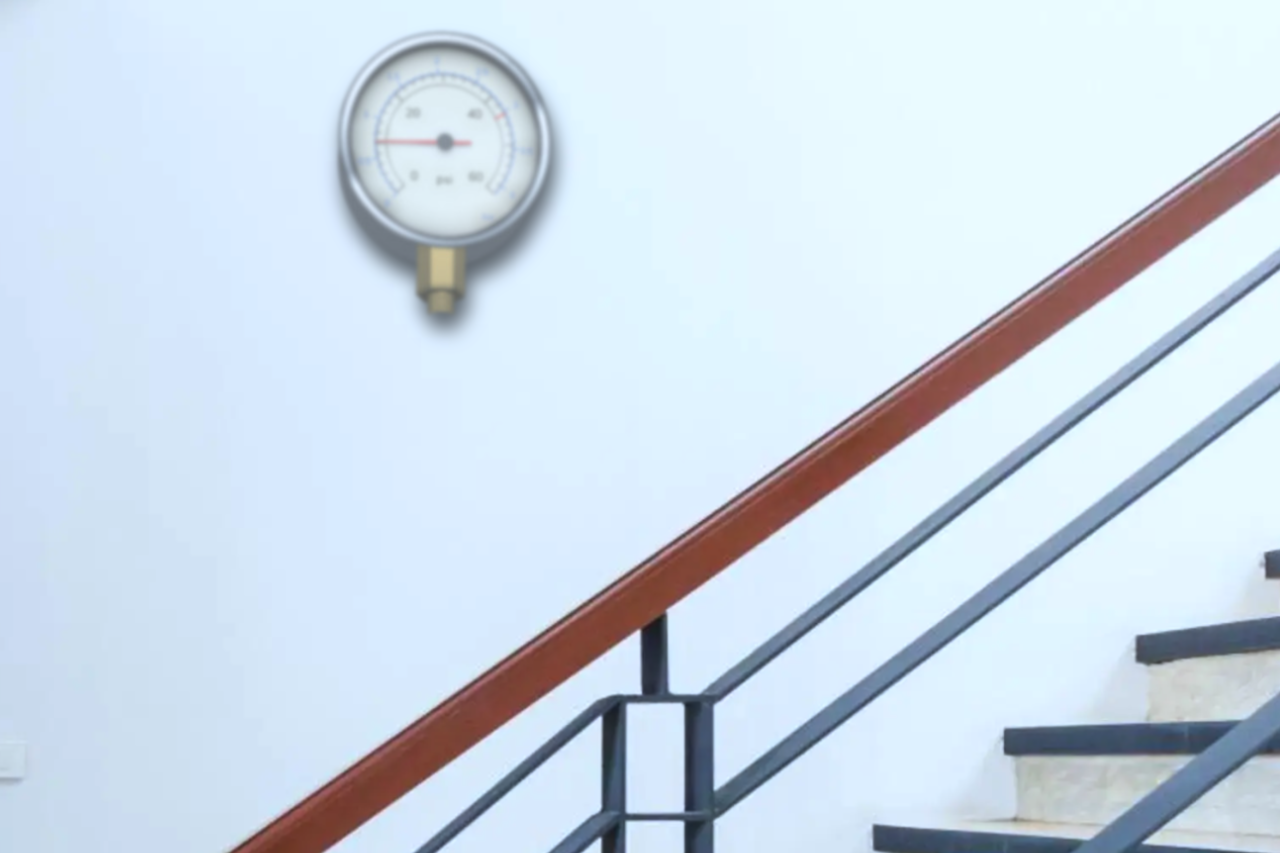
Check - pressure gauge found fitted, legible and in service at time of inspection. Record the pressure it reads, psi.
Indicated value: 10 psi
